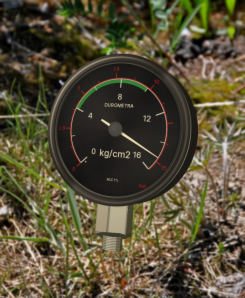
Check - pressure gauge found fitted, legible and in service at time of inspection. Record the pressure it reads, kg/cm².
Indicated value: 15 kg/cm²
